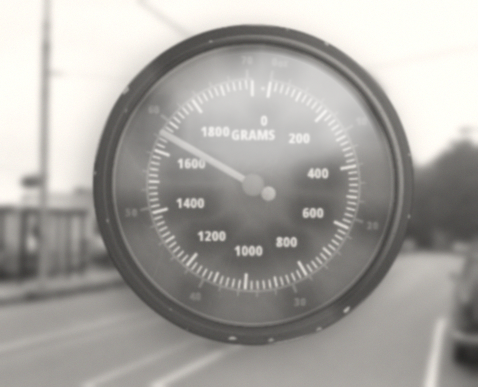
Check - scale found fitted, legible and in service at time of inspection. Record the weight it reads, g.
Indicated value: 1660 g
